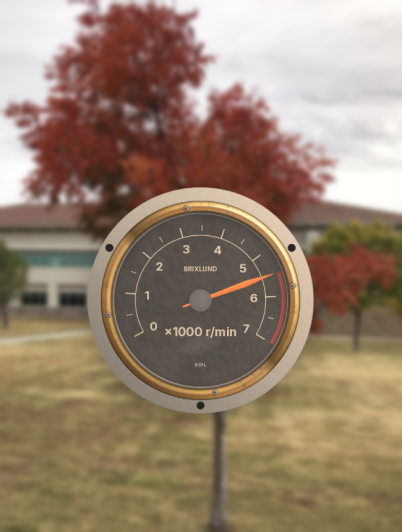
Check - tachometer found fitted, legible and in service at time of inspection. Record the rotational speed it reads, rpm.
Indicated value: 5500 rpm
